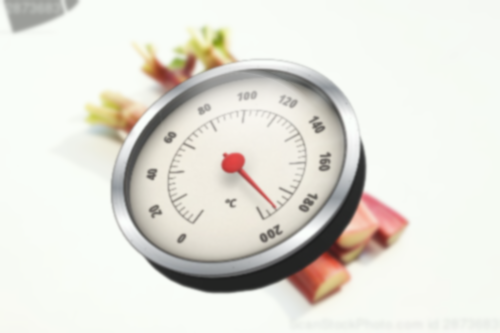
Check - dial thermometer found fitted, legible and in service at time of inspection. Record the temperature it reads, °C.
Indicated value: 192 °C
